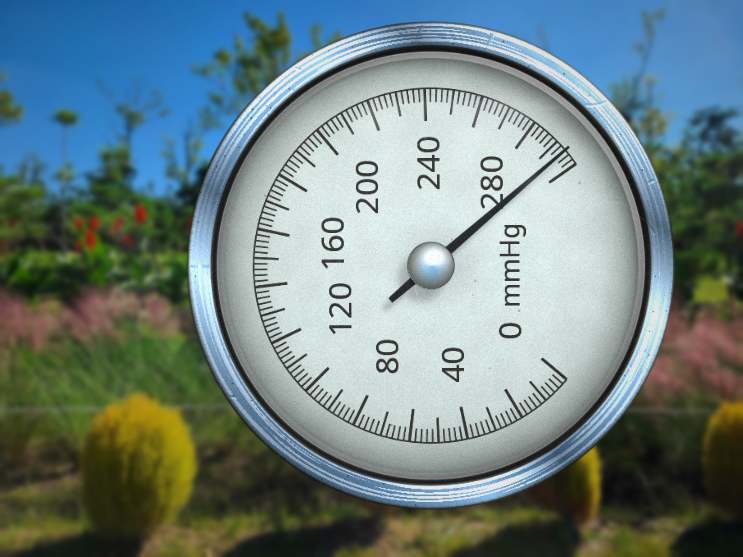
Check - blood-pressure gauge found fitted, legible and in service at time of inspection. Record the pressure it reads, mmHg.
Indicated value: 294 mmHg
